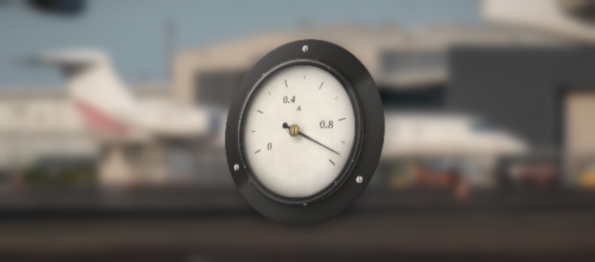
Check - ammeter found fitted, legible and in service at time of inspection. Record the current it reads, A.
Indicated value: 0.95 A
